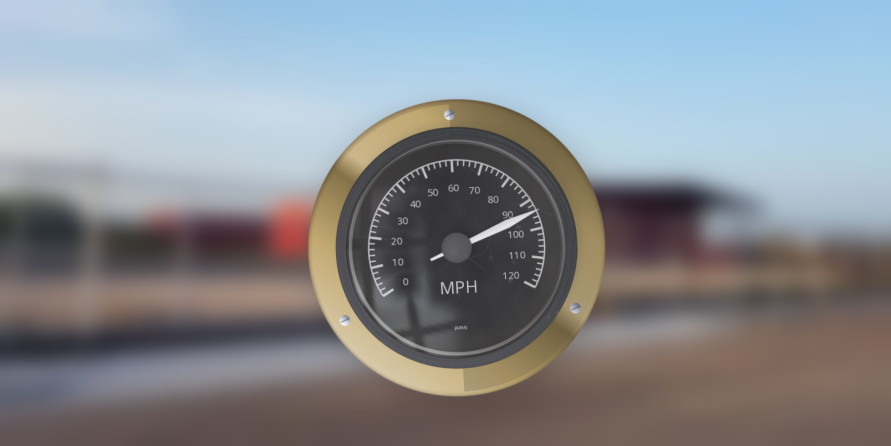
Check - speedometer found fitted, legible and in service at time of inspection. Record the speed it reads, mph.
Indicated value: 94 mph
